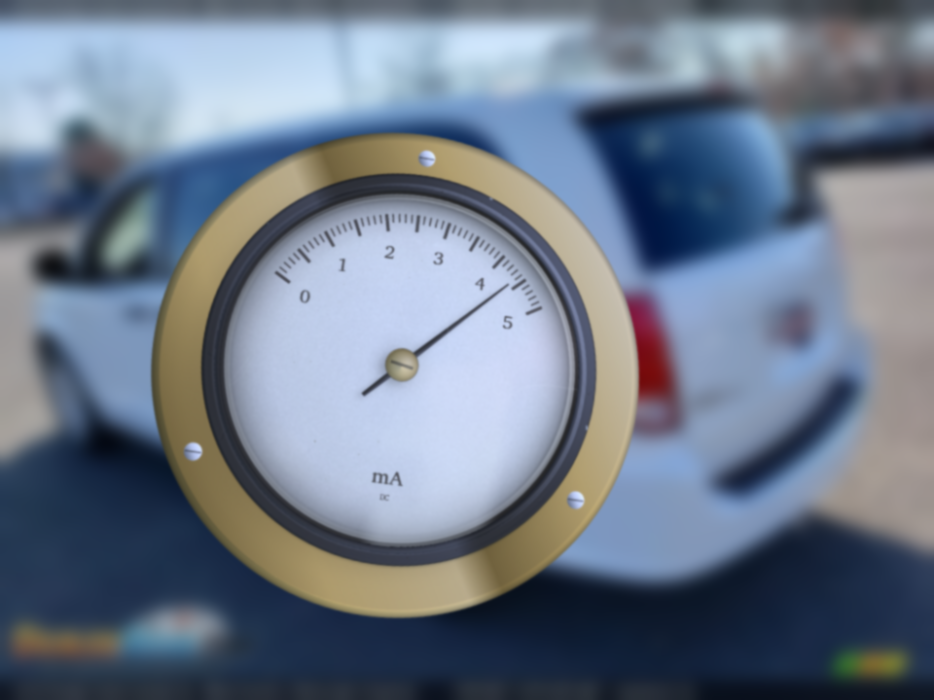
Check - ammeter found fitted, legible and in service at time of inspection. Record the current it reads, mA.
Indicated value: 4.4 mA
